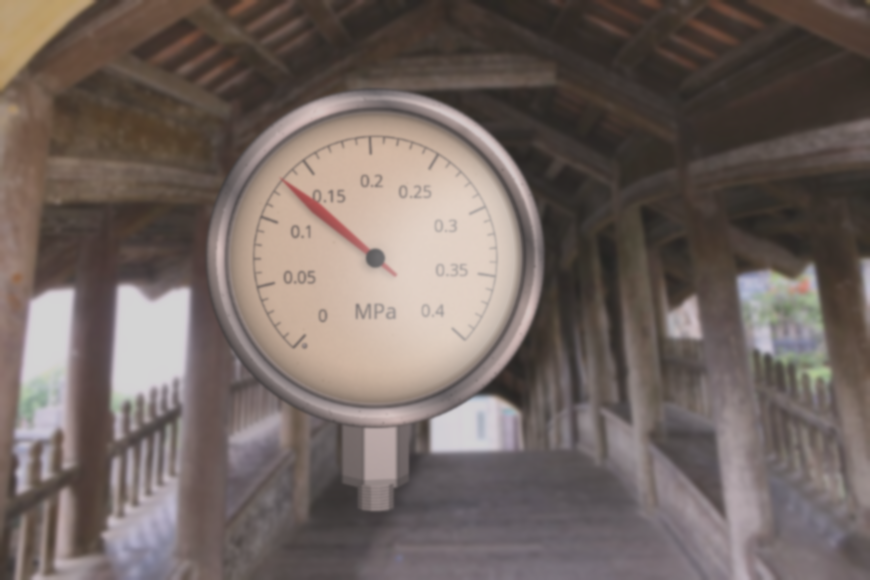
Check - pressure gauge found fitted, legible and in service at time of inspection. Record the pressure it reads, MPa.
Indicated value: 0.13 MPa
